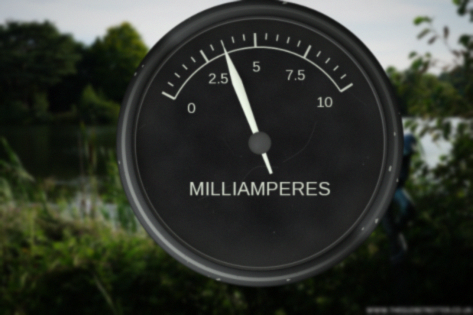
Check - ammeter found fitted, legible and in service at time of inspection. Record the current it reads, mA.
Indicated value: 3.5 mA
